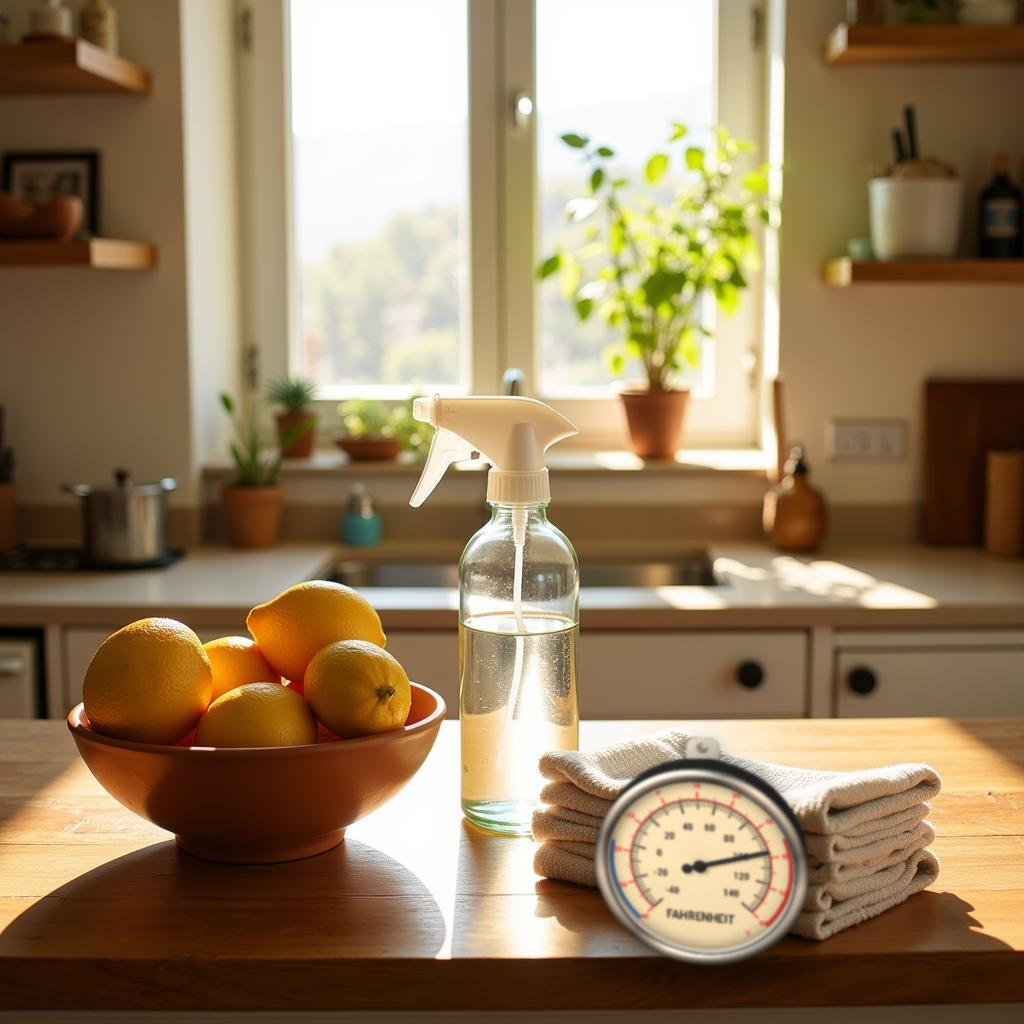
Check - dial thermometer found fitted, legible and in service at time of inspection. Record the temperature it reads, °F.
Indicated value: 100 °F
